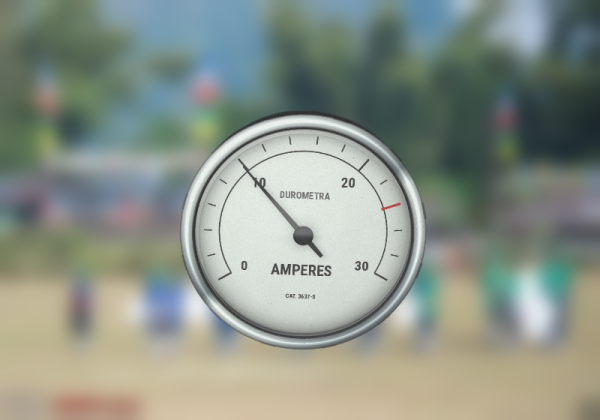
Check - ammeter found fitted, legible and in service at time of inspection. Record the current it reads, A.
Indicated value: 10 A
